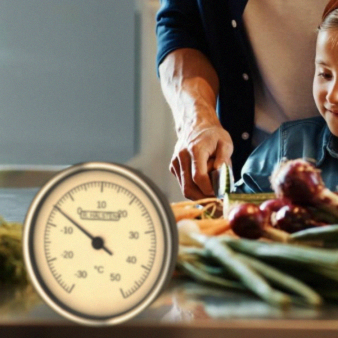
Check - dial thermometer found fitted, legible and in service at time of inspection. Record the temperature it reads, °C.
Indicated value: -5 °C
